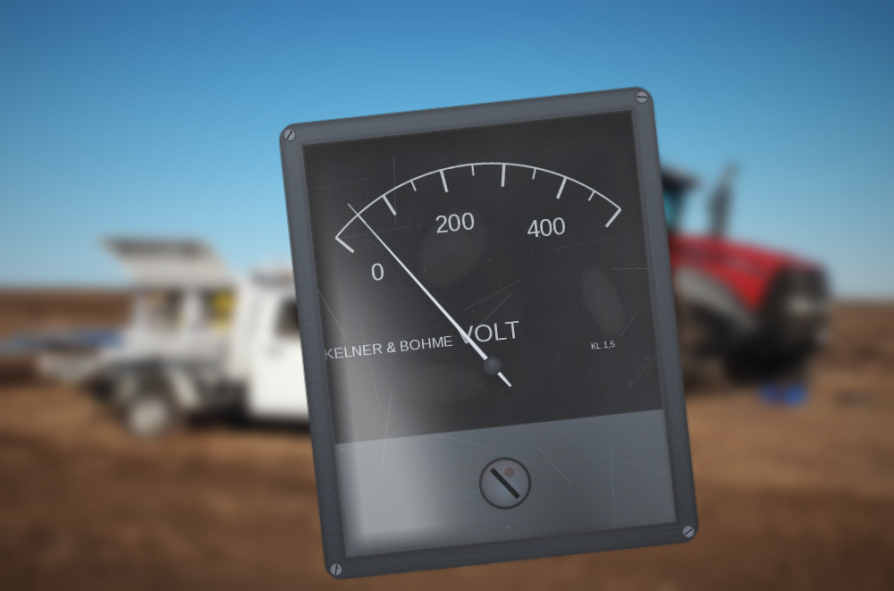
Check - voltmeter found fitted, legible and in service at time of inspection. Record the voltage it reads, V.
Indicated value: 50 V
